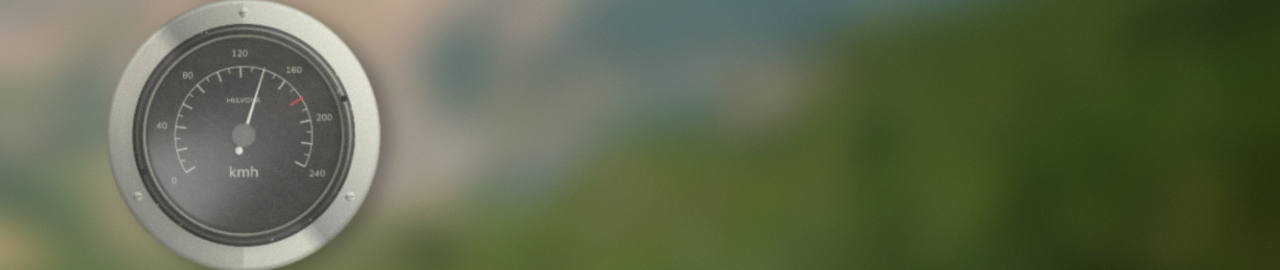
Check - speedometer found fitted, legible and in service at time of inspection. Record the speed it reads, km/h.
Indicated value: 140 km/h
